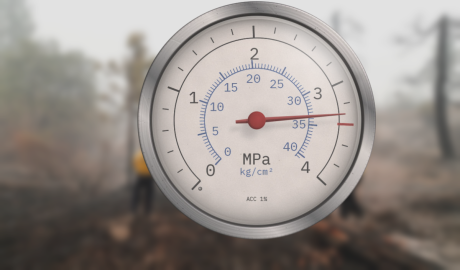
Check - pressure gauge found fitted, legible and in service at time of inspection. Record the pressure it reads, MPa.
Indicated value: 3.3 MPa
